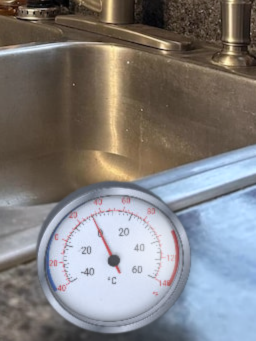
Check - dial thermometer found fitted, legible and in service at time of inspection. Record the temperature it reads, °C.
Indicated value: 0 °C
